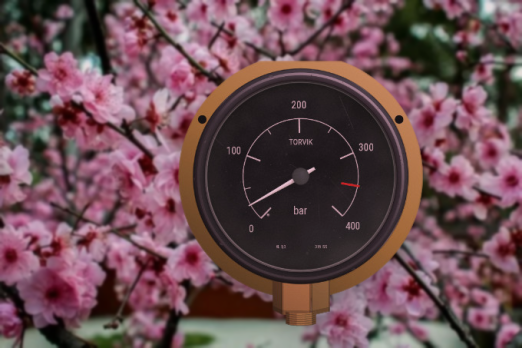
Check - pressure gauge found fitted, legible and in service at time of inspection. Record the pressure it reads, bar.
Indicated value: 25 bar
